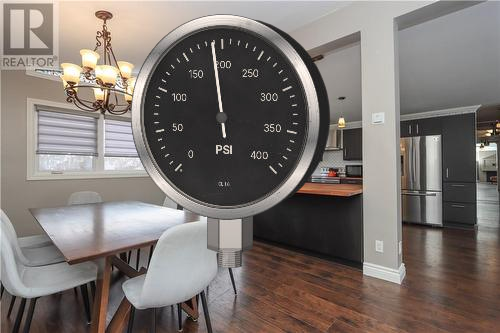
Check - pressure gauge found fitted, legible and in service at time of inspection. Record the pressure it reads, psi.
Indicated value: 190 psi
